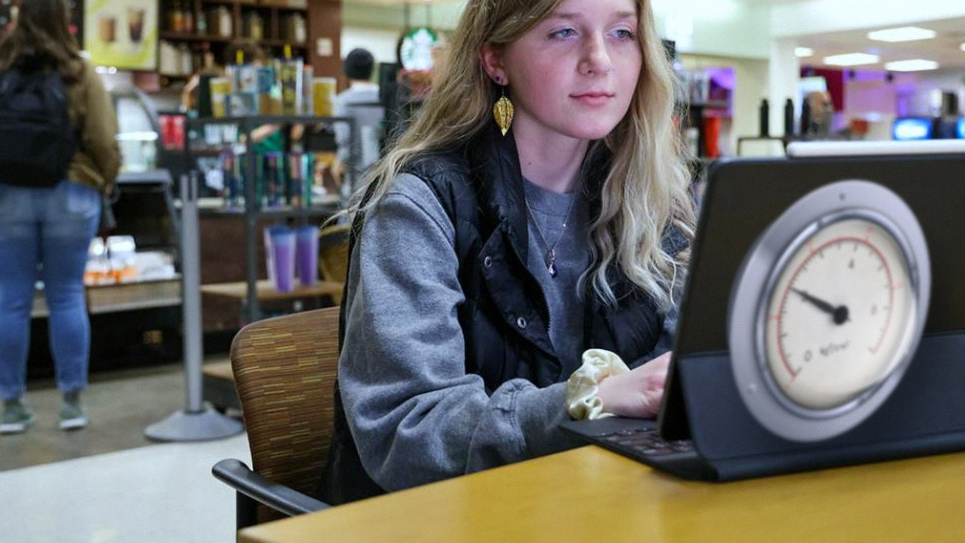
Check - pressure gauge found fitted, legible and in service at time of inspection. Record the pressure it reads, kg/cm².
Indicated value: 2 kg/cm²
